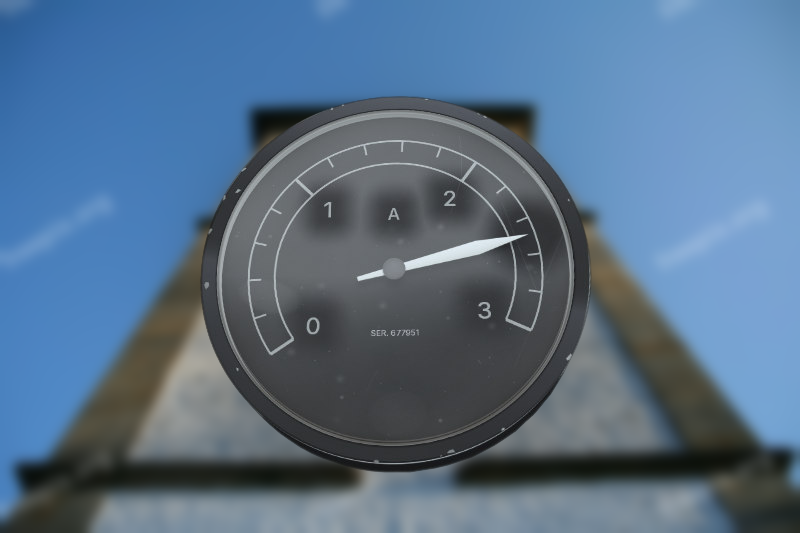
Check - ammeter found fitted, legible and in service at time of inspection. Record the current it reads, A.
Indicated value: 2.5 A
